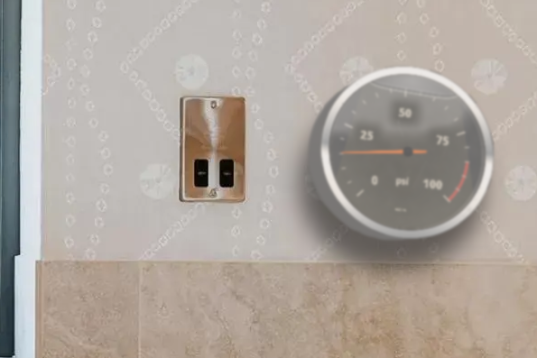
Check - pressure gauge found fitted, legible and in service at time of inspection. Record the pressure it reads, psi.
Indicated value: 15 psi
